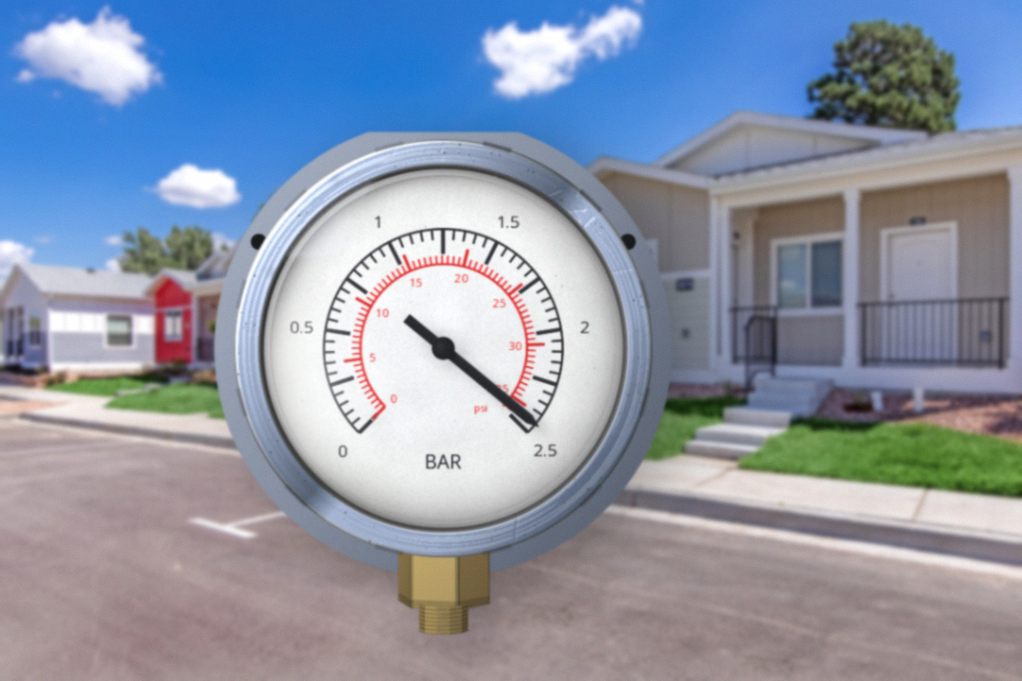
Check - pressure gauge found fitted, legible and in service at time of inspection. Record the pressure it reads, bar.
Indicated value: 2.45 bar
